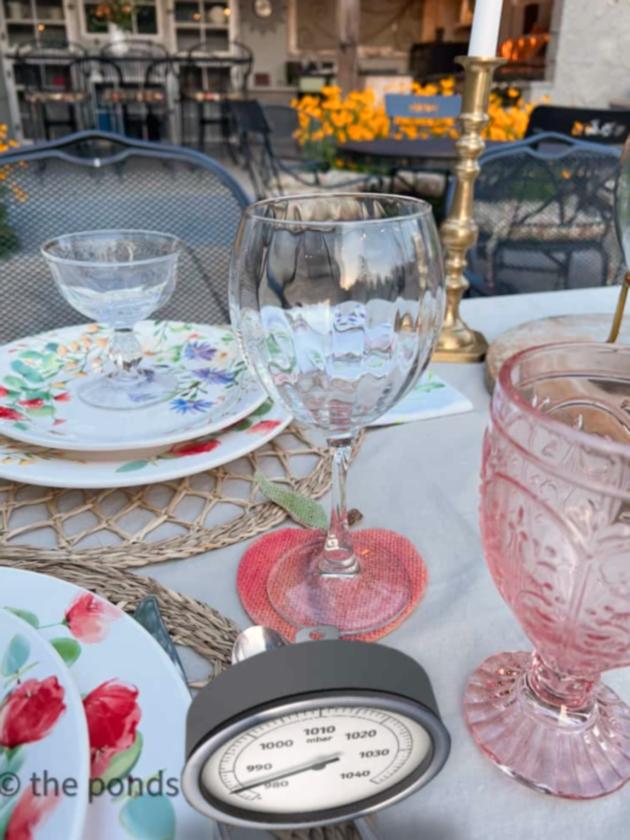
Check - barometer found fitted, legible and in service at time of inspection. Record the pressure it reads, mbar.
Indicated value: 985 mbar
